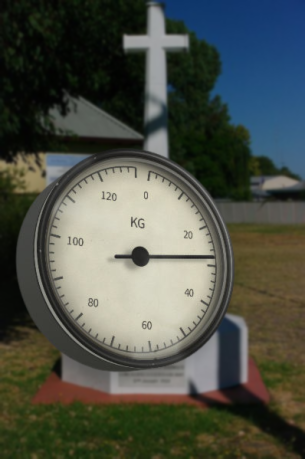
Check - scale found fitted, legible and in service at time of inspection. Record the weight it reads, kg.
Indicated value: 28 kg
